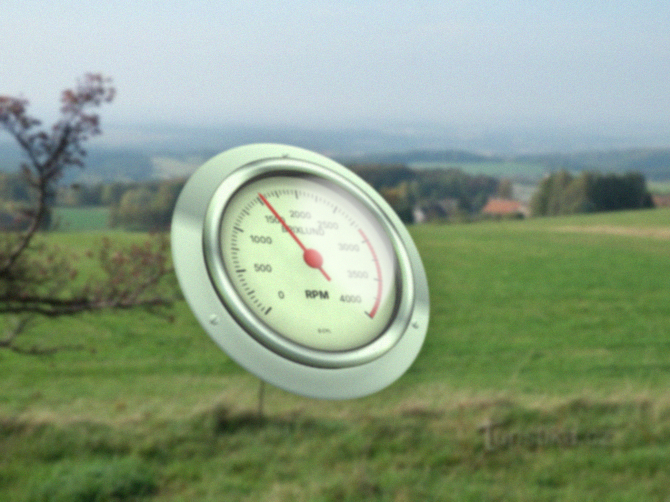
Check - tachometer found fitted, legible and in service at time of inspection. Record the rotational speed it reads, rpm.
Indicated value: 1500 rpm
